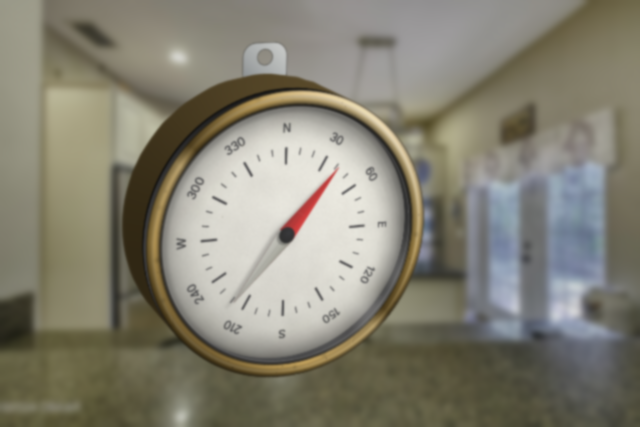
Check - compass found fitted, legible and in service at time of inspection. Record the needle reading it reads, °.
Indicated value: 40 °
